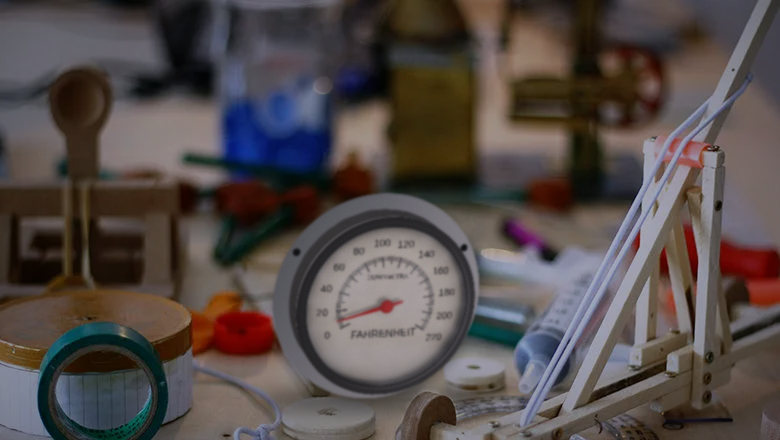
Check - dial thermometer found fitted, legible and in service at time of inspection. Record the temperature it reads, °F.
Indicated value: 10 °F
